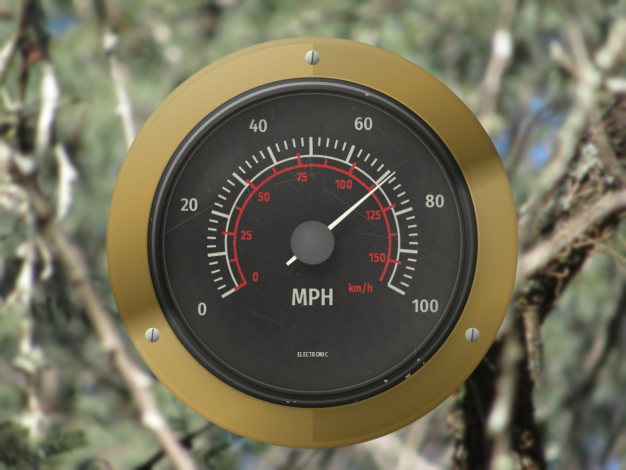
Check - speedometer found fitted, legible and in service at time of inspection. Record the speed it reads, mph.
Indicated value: 71 mph
